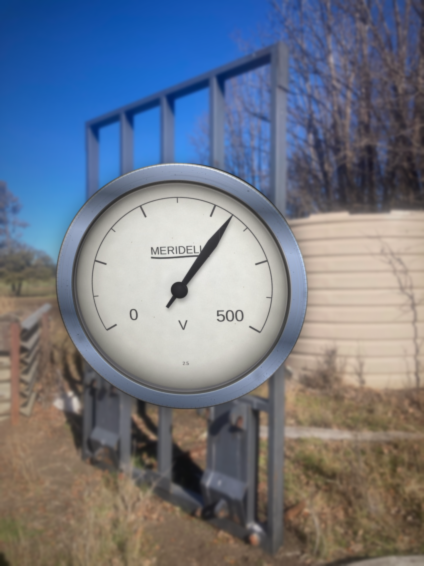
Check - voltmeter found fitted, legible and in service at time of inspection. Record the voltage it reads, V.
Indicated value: 325 V
